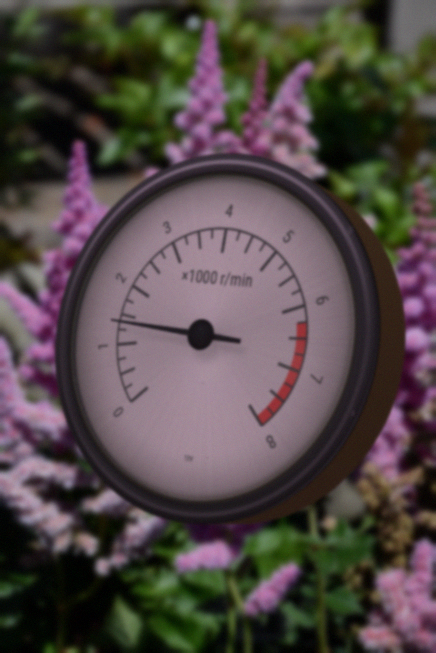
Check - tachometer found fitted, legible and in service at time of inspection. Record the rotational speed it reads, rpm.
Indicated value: 1375 rpm
